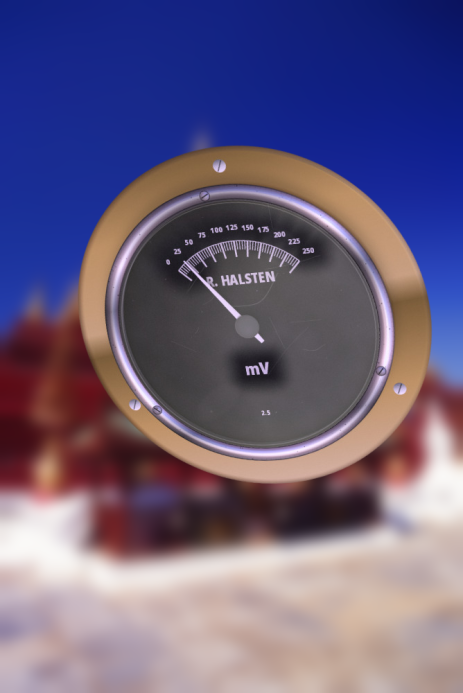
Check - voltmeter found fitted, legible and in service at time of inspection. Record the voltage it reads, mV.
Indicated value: 25 mV
